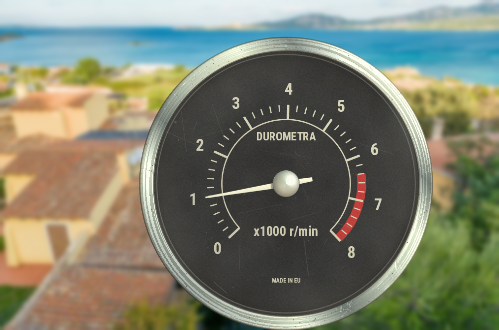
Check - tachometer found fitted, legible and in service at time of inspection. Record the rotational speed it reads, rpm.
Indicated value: 1000 rpm
